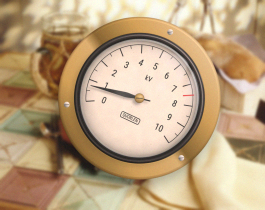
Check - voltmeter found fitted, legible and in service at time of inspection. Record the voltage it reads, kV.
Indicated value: 0.75 kV
